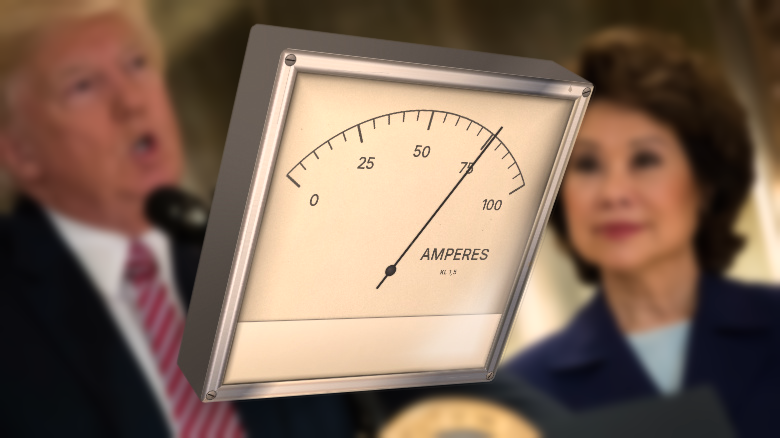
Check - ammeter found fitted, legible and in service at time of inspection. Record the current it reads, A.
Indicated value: 75 A
